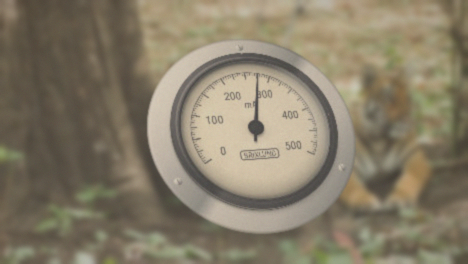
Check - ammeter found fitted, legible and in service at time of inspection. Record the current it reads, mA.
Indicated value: 275 mA
